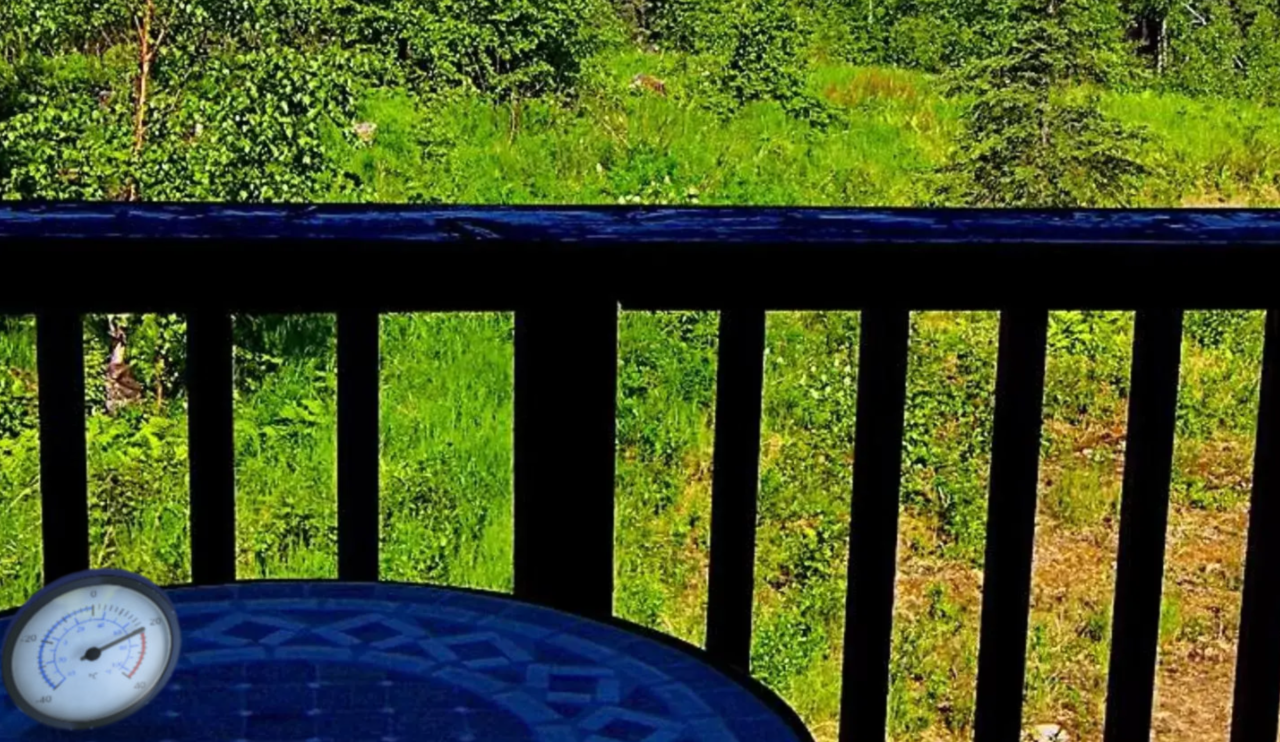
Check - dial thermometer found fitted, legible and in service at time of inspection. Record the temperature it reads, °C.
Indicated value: 20 °C
